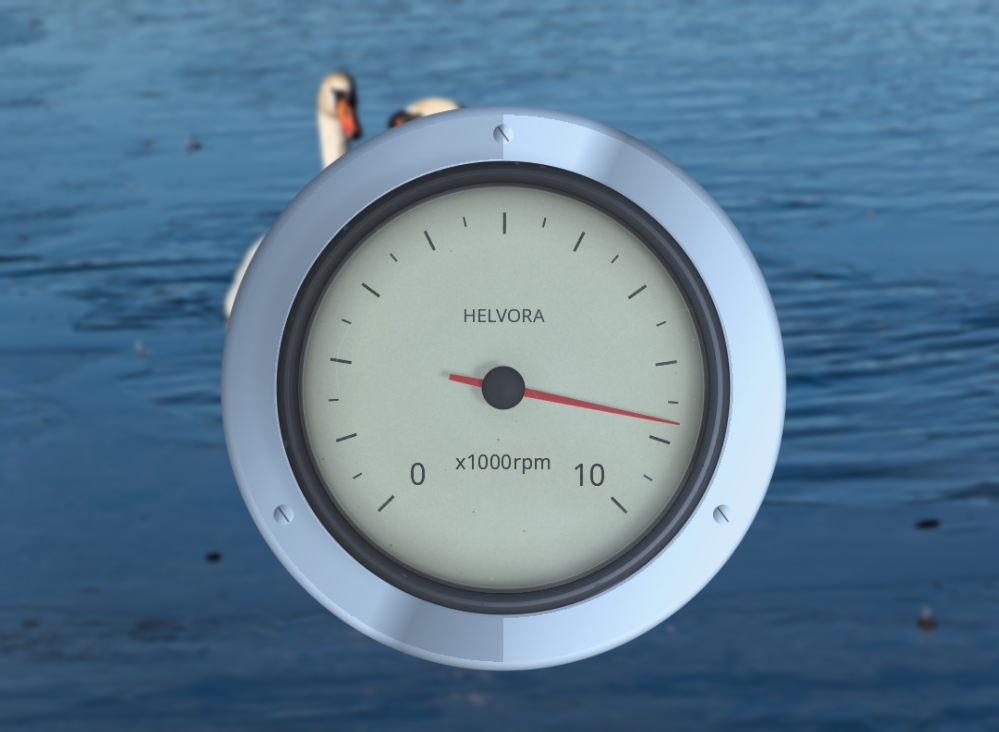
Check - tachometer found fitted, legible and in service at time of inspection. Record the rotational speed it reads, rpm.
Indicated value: 8750 rpm
